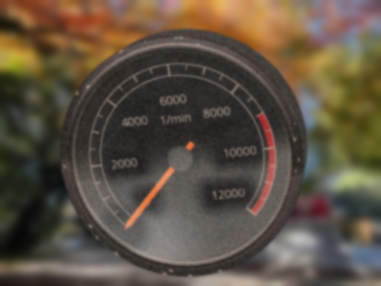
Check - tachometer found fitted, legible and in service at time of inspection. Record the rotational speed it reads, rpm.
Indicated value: 0 rpm
